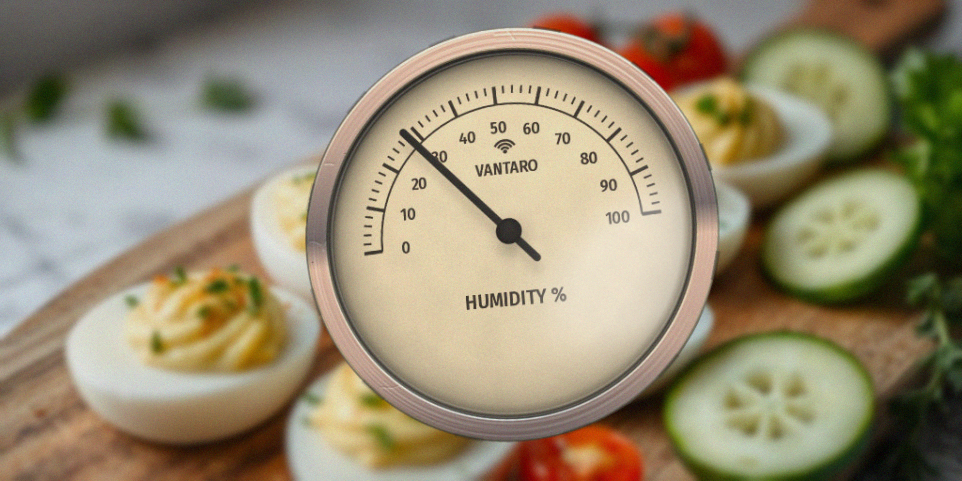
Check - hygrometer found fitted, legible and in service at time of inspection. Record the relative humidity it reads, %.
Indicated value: 28 %
